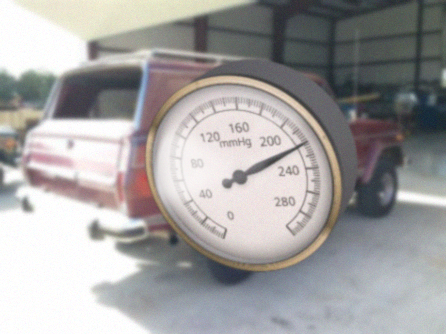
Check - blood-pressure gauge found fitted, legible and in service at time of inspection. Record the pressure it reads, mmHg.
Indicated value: 220 mmHg
